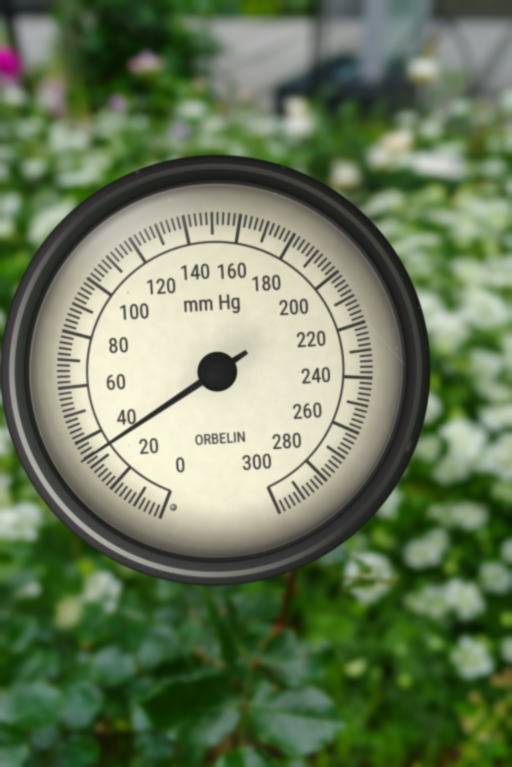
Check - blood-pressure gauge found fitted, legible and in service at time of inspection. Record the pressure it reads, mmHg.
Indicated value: 34 mmHg
